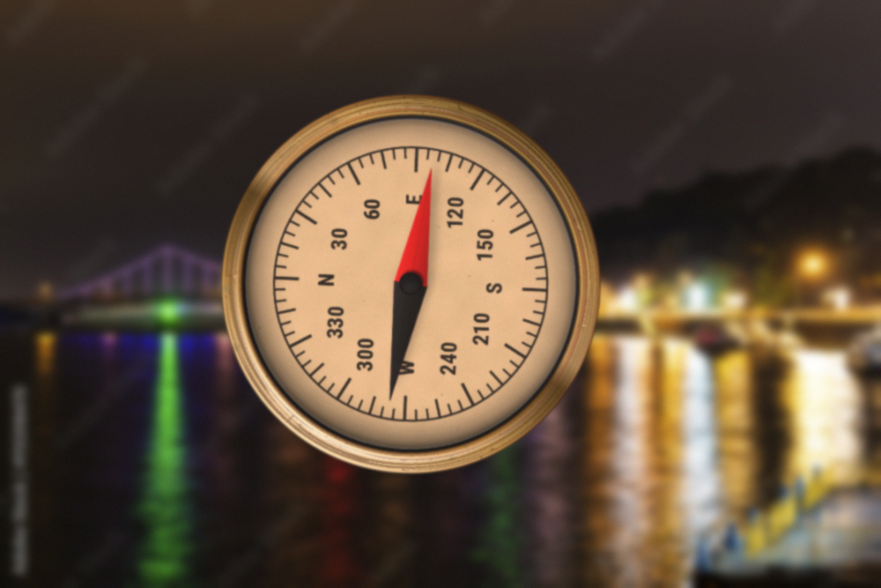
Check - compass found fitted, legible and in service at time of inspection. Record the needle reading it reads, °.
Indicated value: 97.5 °
